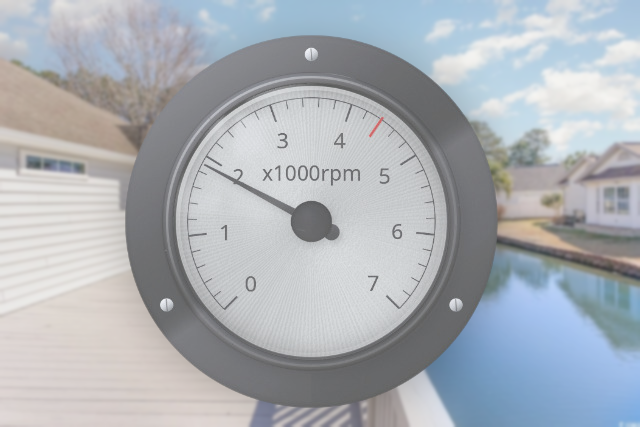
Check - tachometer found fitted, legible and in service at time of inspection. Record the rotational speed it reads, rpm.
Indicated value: 1900 rpm
